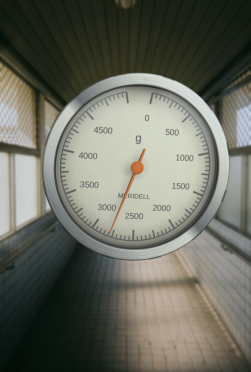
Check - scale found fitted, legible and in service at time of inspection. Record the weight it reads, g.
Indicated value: 2800 g
